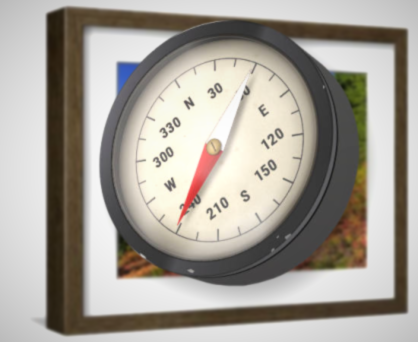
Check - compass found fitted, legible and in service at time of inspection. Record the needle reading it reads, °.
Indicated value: 240 °
